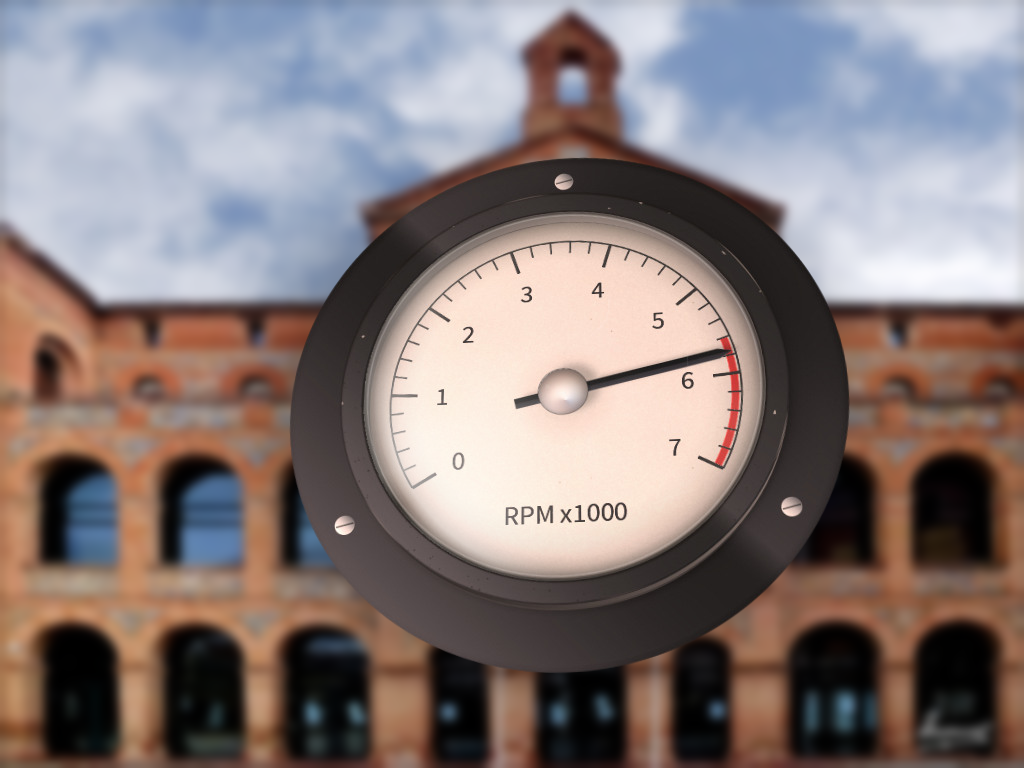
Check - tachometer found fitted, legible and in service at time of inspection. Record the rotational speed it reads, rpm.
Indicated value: 5800 rpm
